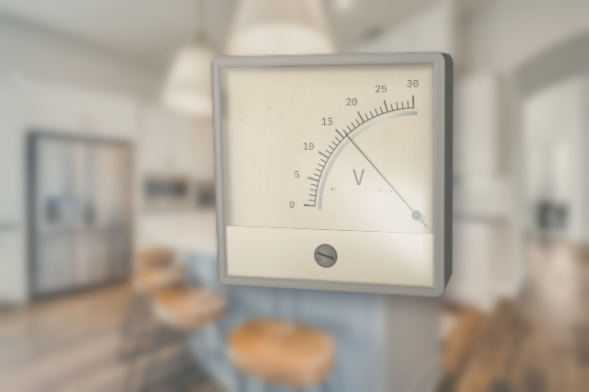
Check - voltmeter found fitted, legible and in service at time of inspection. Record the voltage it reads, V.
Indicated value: 16 V
